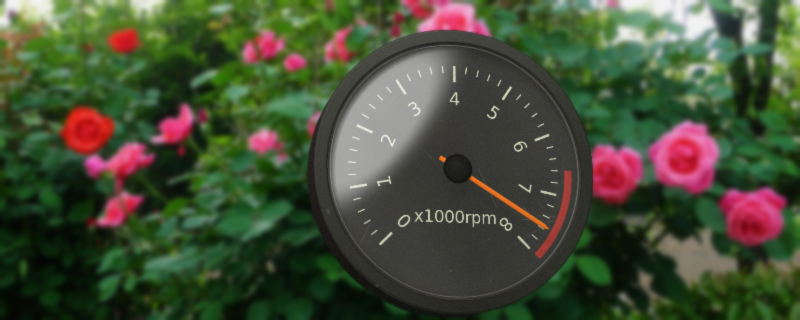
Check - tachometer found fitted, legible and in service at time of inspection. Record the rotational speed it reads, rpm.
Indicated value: 7600 rpm
